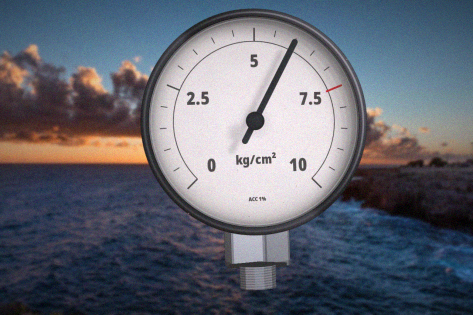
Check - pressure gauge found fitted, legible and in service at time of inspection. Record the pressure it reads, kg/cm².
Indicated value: 6 kg/cm²
